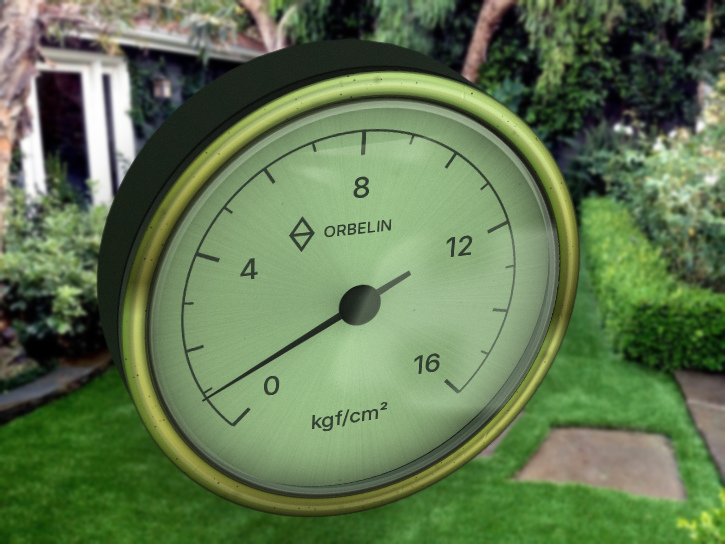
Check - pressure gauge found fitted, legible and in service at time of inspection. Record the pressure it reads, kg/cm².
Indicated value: 1 kg/cm²
